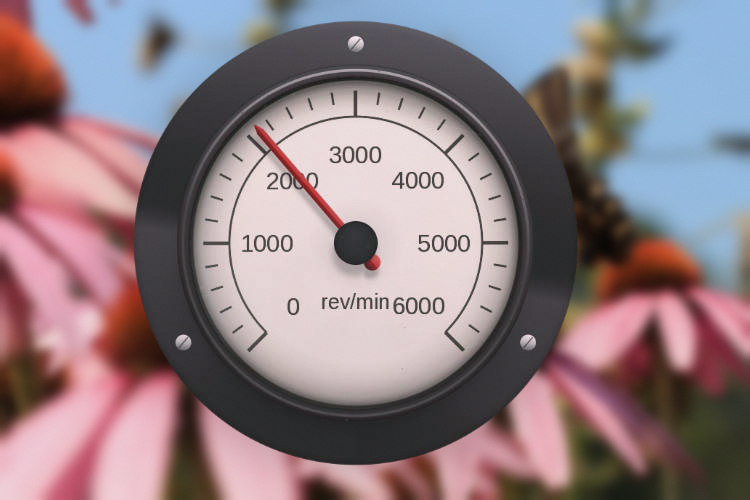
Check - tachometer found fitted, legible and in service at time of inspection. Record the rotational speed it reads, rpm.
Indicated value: 2100 rpm
